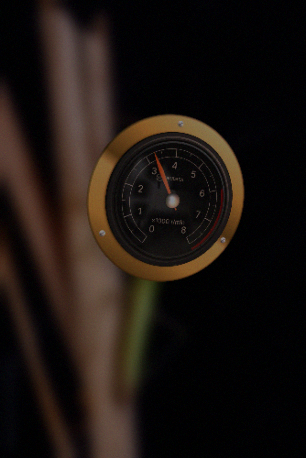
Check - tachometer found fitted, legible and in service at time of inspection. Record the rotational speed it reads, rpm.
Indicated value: 3250 rpm
